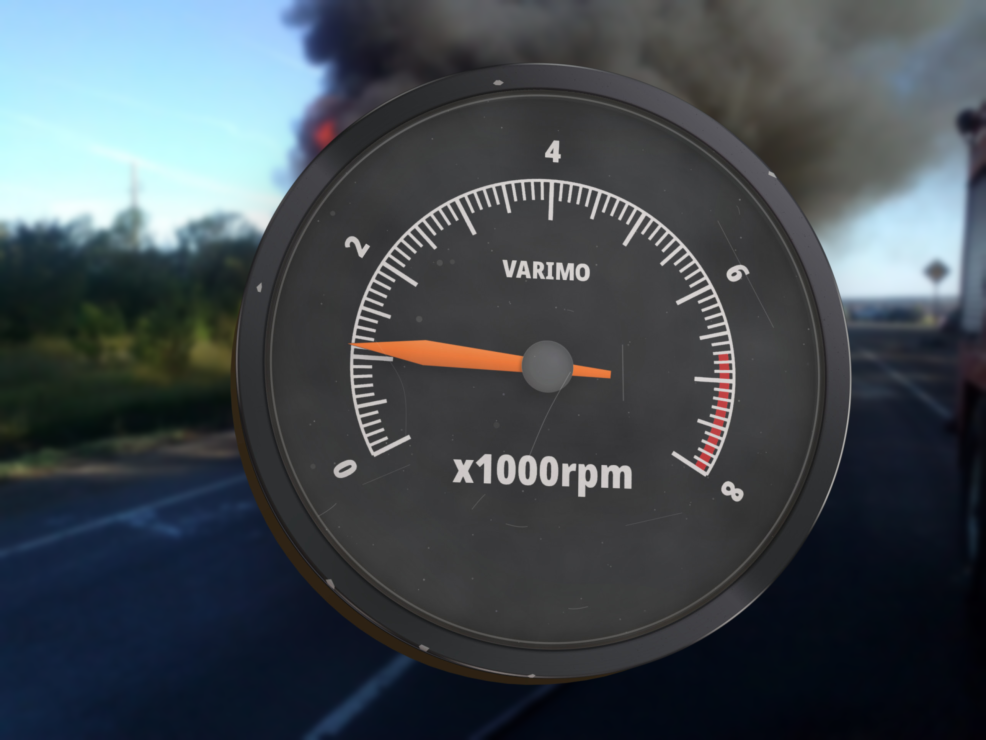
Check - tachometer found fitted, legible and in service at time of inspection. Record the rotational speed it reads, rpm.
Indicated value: 1100 rpm
